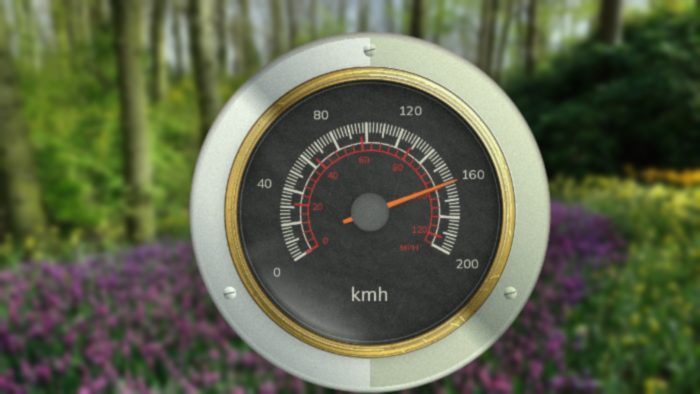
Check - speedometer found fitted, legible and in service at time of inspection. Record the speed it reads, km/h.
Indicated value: 160 km/h
